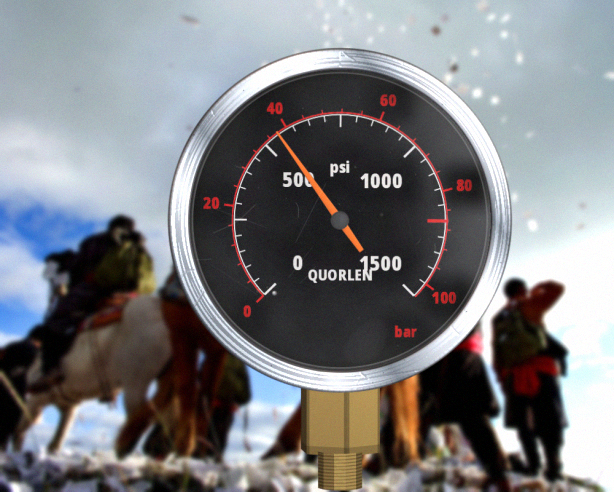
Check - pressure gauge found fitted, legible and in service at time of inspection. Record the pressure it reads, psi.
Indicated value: 550 psi
